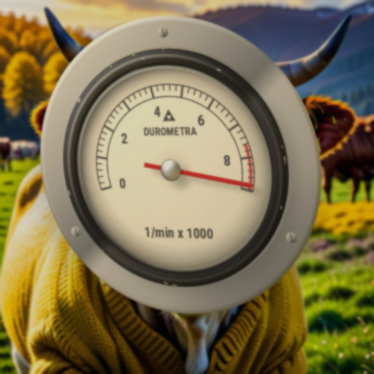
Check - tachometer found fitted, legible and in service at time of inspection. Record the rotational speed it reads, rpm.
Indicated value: 8800 rpm
